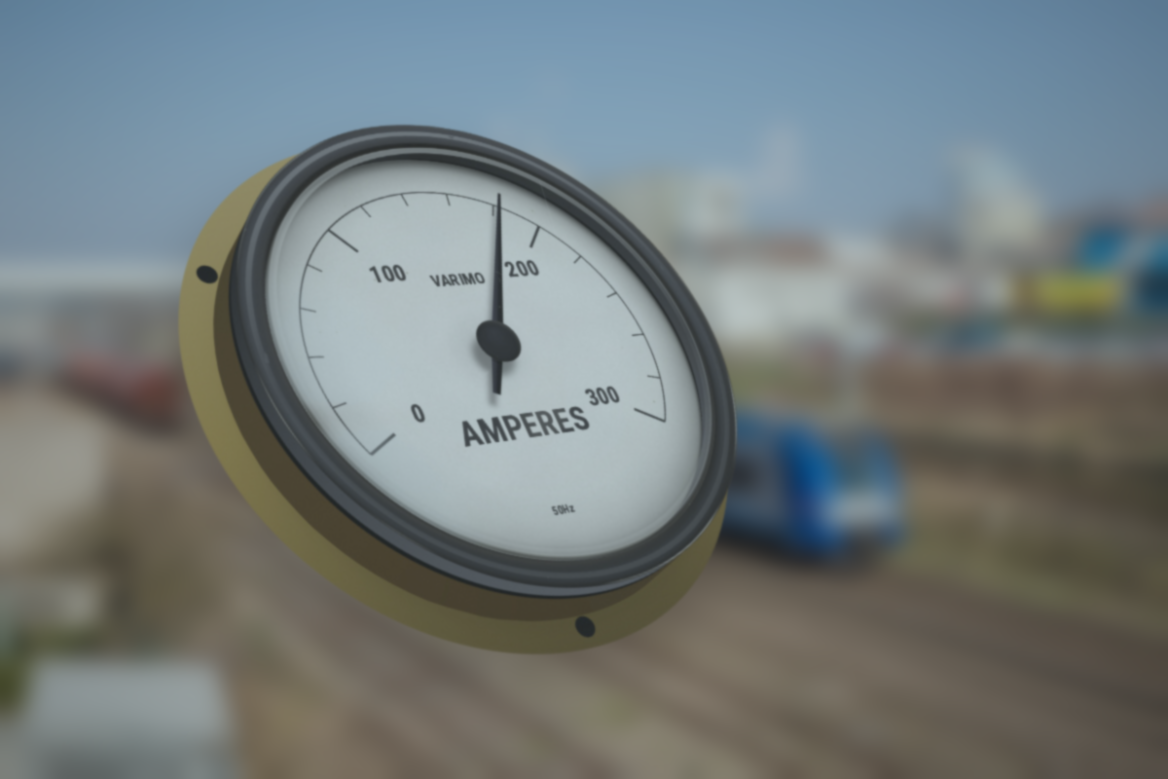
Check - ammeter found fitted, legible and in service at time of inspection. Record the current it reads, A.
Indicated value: 180 A
